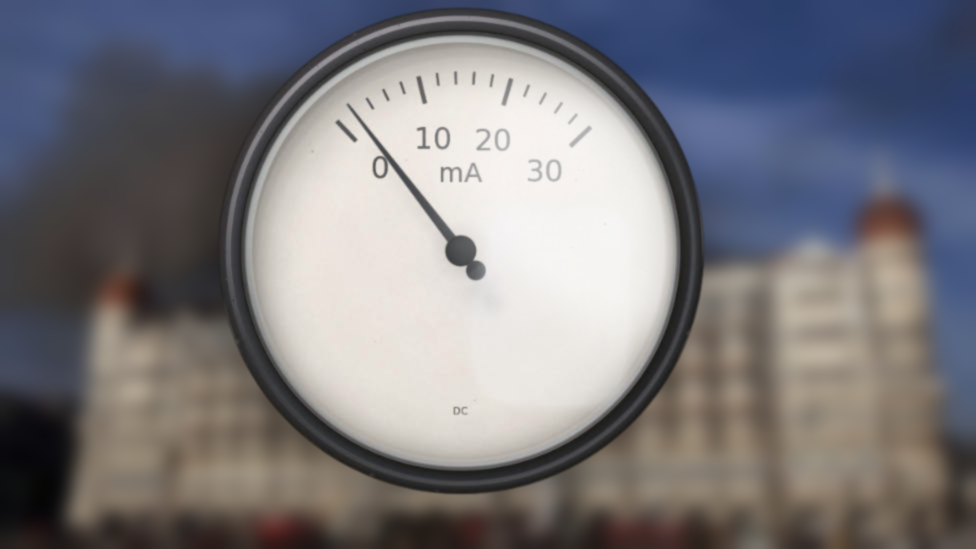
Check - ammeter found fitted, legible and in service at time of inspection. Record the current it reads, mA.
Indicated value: 2 mA
